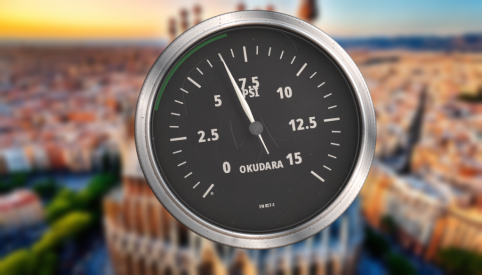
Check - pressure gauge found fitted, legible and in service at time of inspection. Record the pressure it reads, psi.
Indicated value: 6.5 psi
